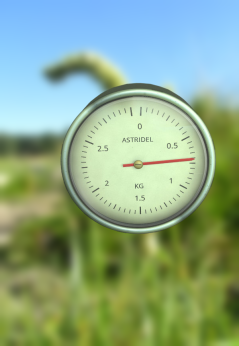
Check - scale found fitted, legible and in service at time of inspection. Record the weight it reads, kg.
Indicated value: 0.7 kg
